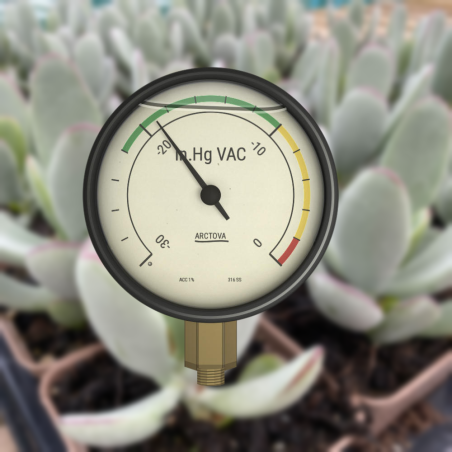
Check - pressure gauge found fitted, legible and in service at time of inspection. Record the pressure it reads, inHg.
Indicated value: -19 inHg
